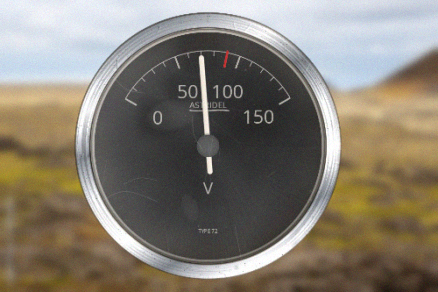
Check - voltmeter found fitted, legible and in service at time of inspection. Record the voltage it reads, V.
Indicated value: 70 V
